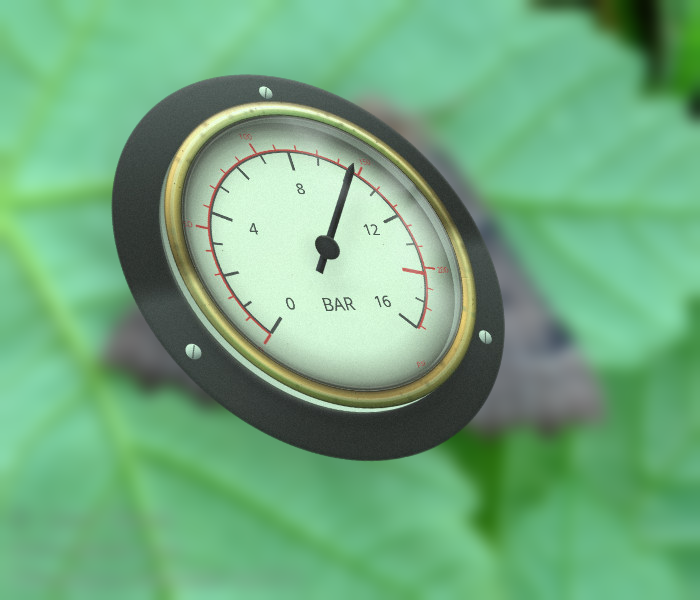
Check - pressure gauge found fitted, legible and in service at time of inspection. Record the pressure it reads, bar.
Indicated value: 10 bar
